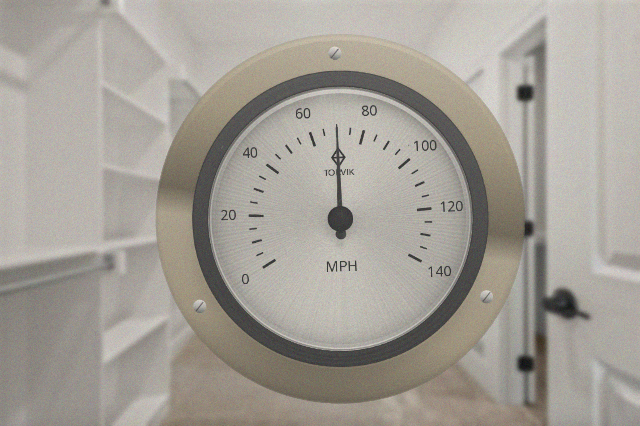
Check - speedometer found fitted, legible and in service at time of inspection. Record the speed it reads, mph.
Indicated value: 70 mph
